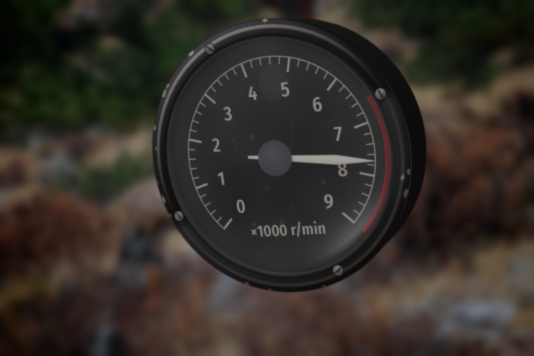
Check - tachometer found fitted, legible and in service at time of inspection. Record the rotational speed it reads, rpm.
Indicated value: 7700 rpm
